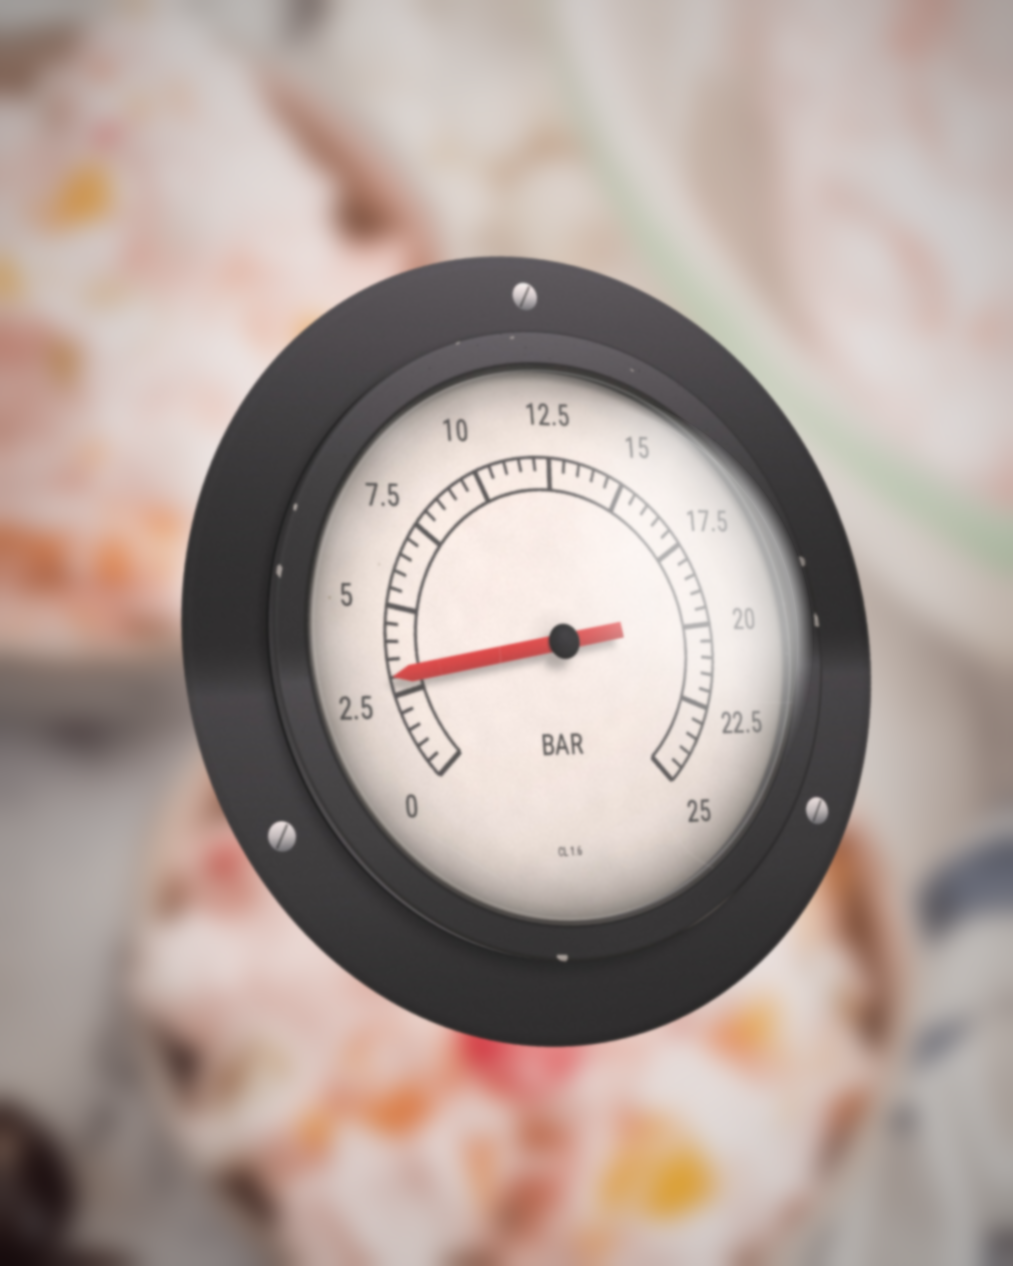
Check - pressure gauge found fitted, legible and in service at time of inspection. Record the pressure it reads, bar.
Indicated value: 3 bar
